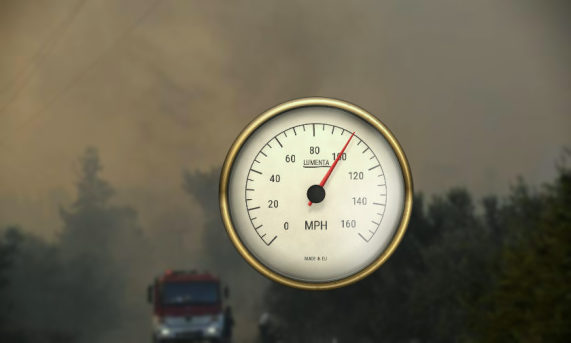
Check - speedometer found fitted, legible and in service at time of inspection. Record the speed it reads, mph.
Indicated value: 100 mph
